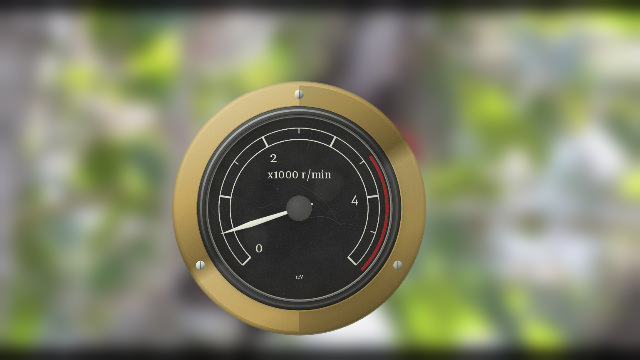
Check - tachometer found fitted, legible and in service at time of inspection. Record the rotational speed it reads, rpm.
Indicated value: 500 rpm
